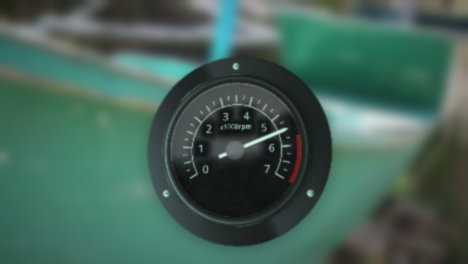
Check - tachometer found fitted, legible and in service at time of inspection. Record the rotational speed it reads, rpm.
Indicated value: 5500 rpm
